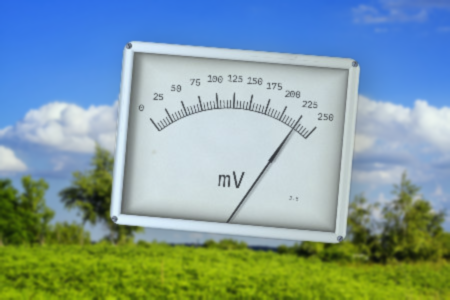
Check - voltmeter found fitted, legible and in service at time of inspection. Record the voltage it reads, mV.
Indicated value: 225 mV
